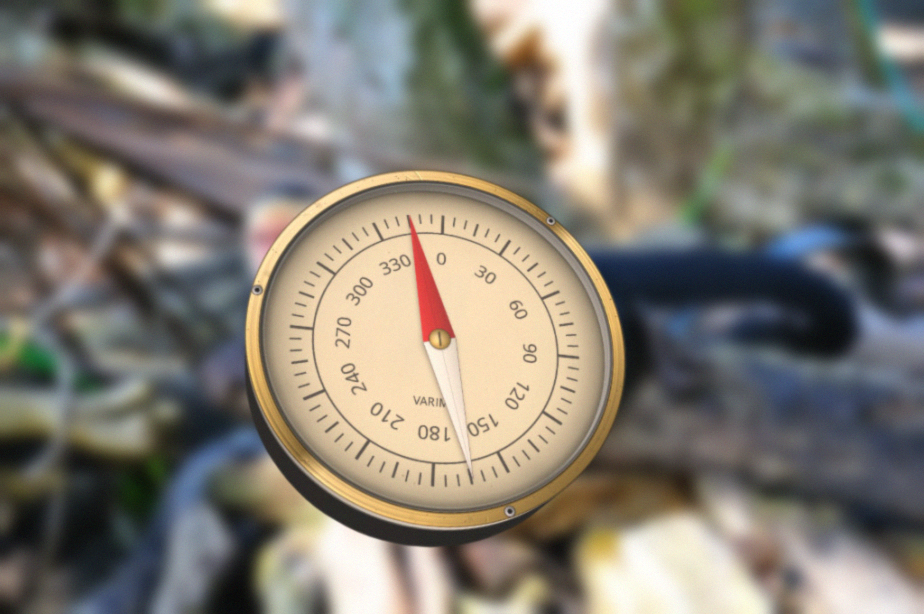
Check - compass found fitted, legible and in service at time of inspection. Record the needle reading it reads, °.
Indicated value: 345 °
